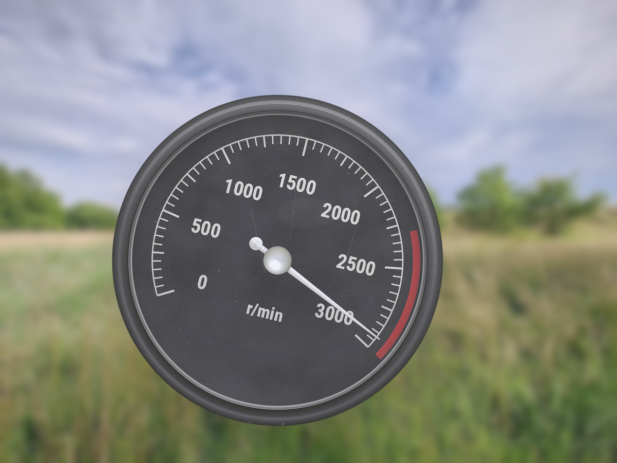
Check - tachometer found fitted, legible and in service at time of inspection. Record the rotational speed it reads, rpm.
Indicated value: 2925 rpm
